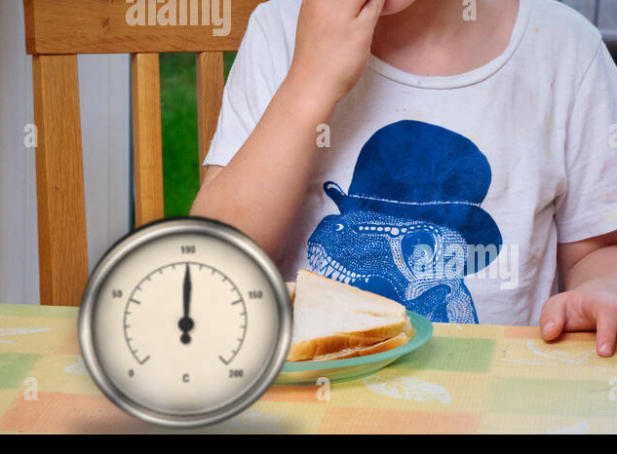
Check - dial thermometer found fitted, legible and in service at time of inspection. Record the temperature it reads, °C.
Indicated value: 100 °C
